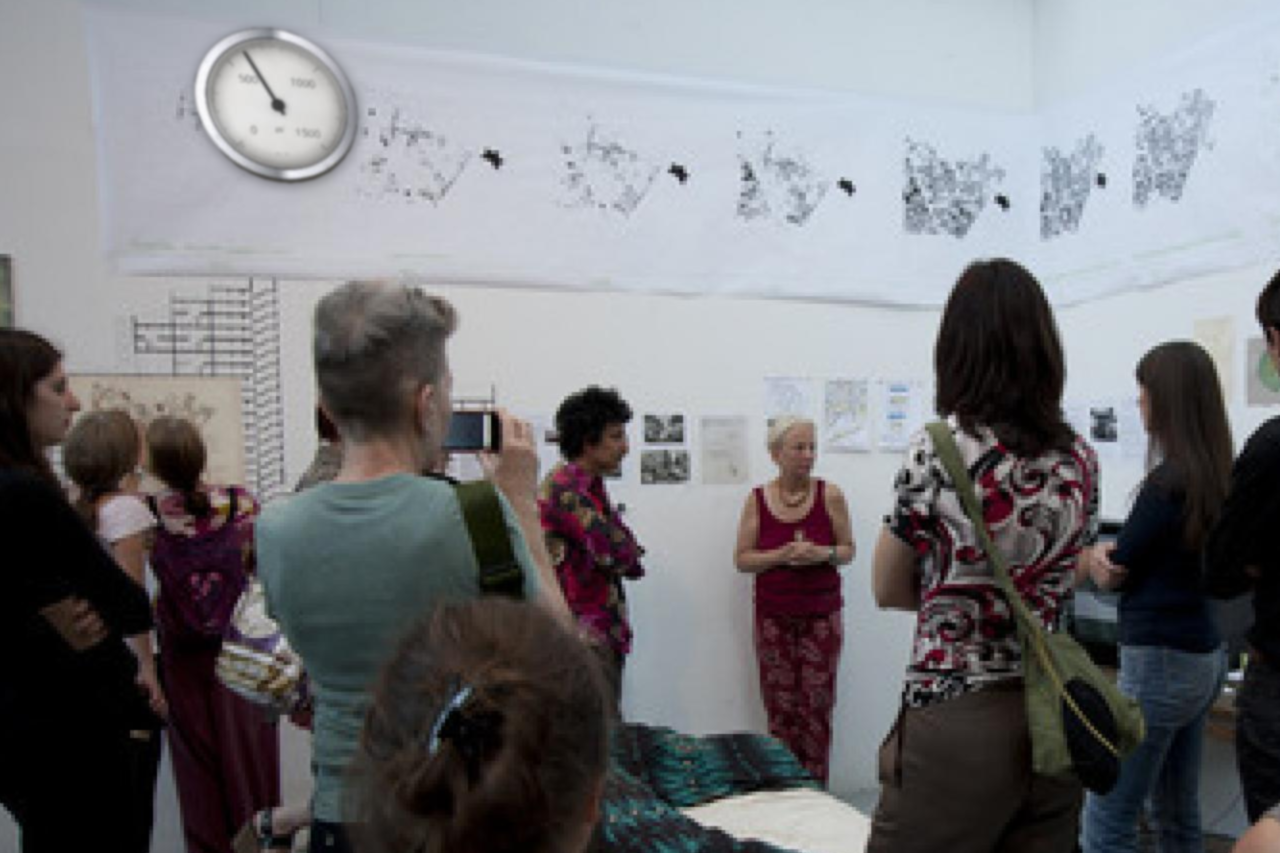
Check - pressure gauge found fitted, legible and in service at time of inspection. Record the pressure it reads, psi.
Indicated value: 600 psi
